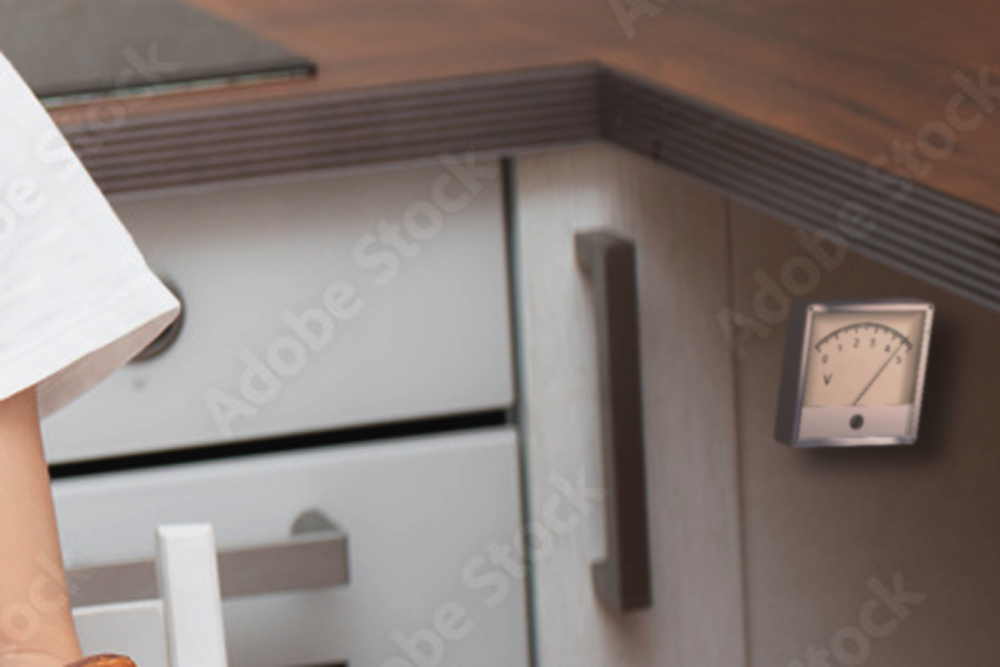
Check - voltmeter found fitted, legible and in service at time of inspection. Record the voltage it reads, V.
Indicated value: 4.5 V
